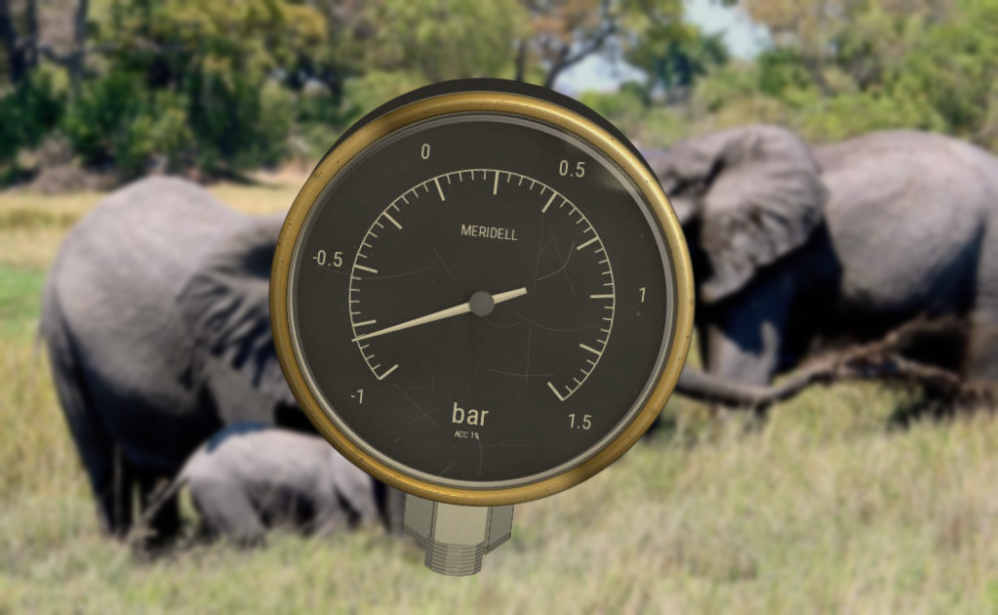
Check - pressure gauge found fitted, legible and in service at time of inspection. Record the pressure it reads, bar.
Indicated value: -0.8 bar
